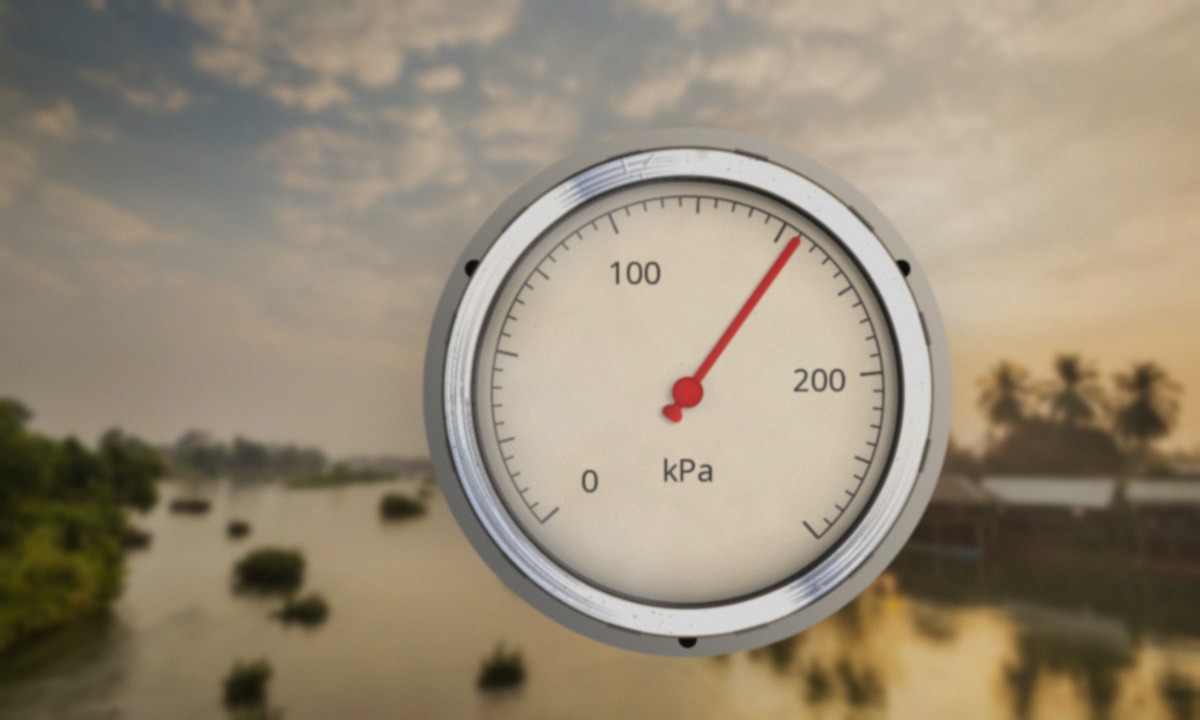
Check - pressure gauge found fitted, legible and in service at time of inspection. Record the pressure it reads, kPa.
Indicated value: 155 kPa
